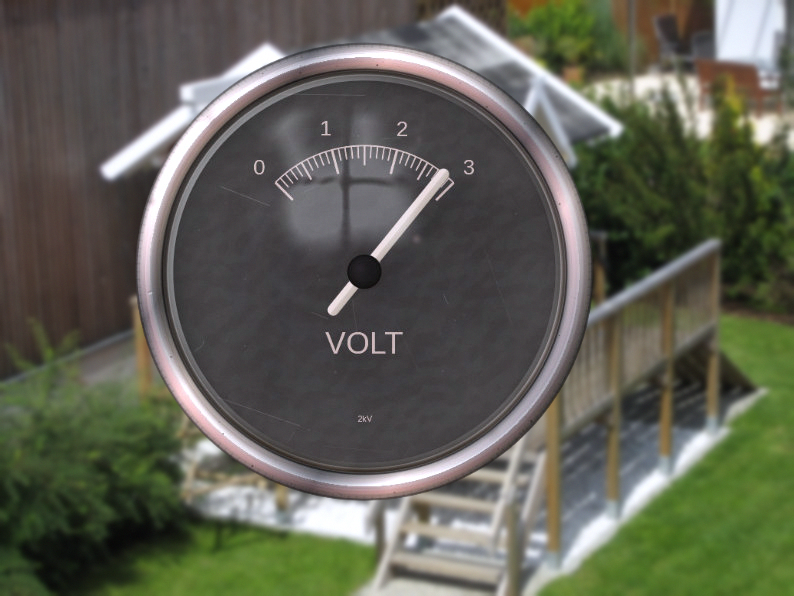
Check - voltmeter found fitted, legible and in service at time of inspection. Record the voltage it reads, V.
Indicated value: 2.8 V
